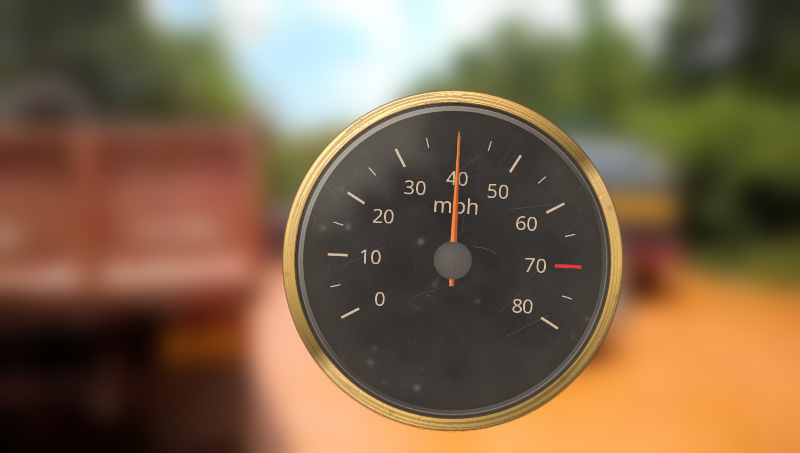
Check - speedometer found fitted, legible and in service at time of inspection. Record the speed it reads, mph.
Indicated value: 40 mph
